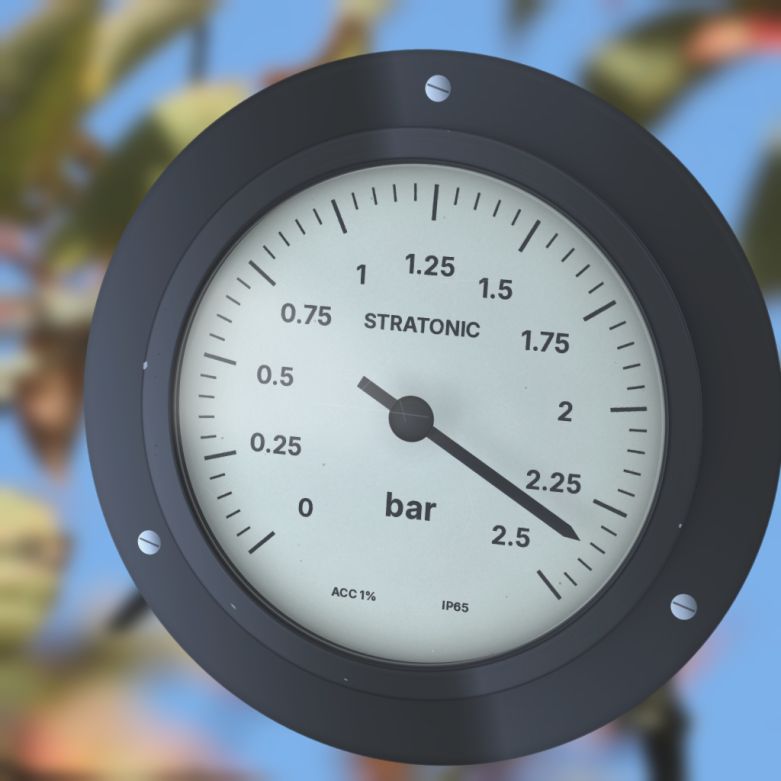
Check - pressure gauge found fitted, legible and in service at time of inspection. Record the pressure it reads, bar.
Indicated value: 2.35 bar
